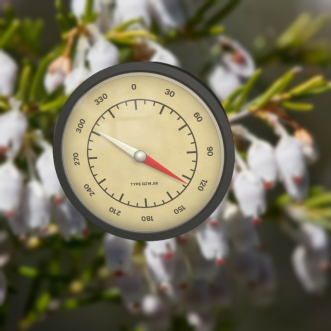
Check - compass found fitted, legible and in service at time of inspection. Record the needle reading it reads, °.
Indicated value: 125 °
